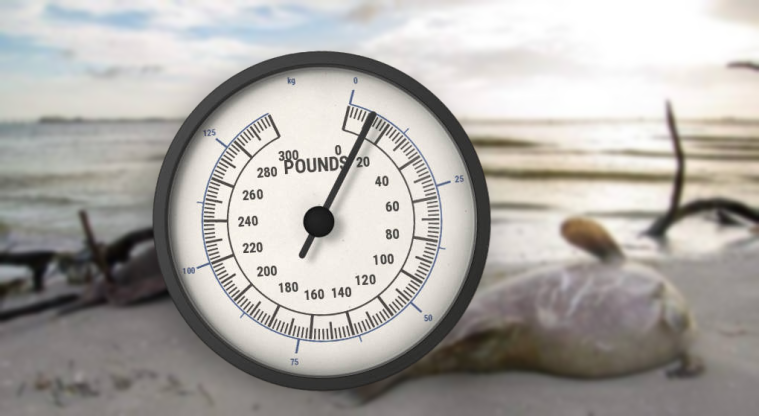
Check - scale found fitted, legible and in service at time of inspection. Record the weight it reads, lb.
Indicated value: 12 lb
